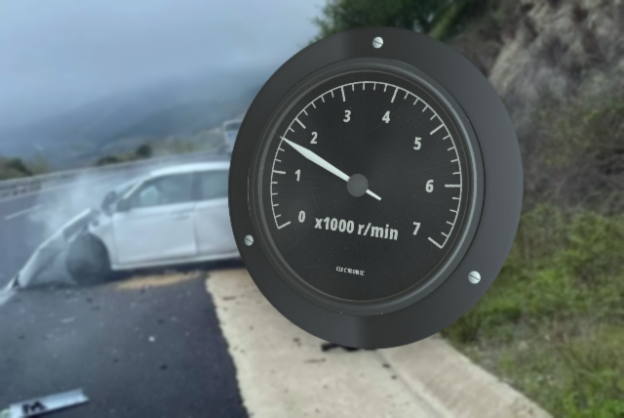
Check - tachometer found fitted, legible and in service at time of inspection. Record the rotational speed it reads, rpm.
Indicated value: 1600 rpm
